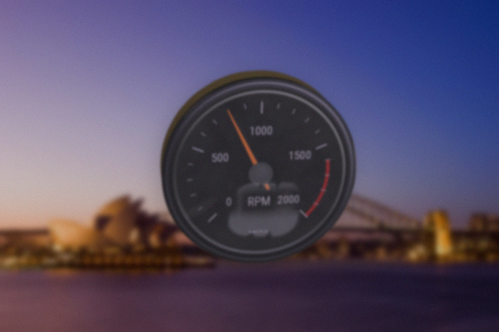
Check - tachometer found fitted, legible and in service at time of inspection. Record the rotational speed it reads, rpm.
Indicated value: 800 rpm
